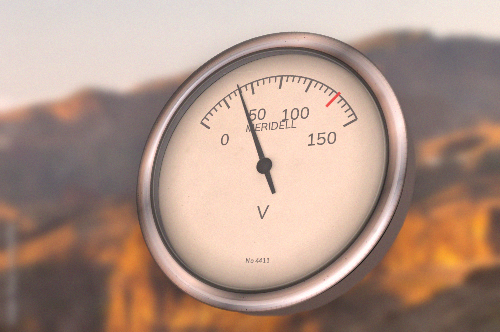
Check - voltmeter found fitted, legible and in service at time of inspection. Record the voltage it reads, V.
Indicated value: 40 V
